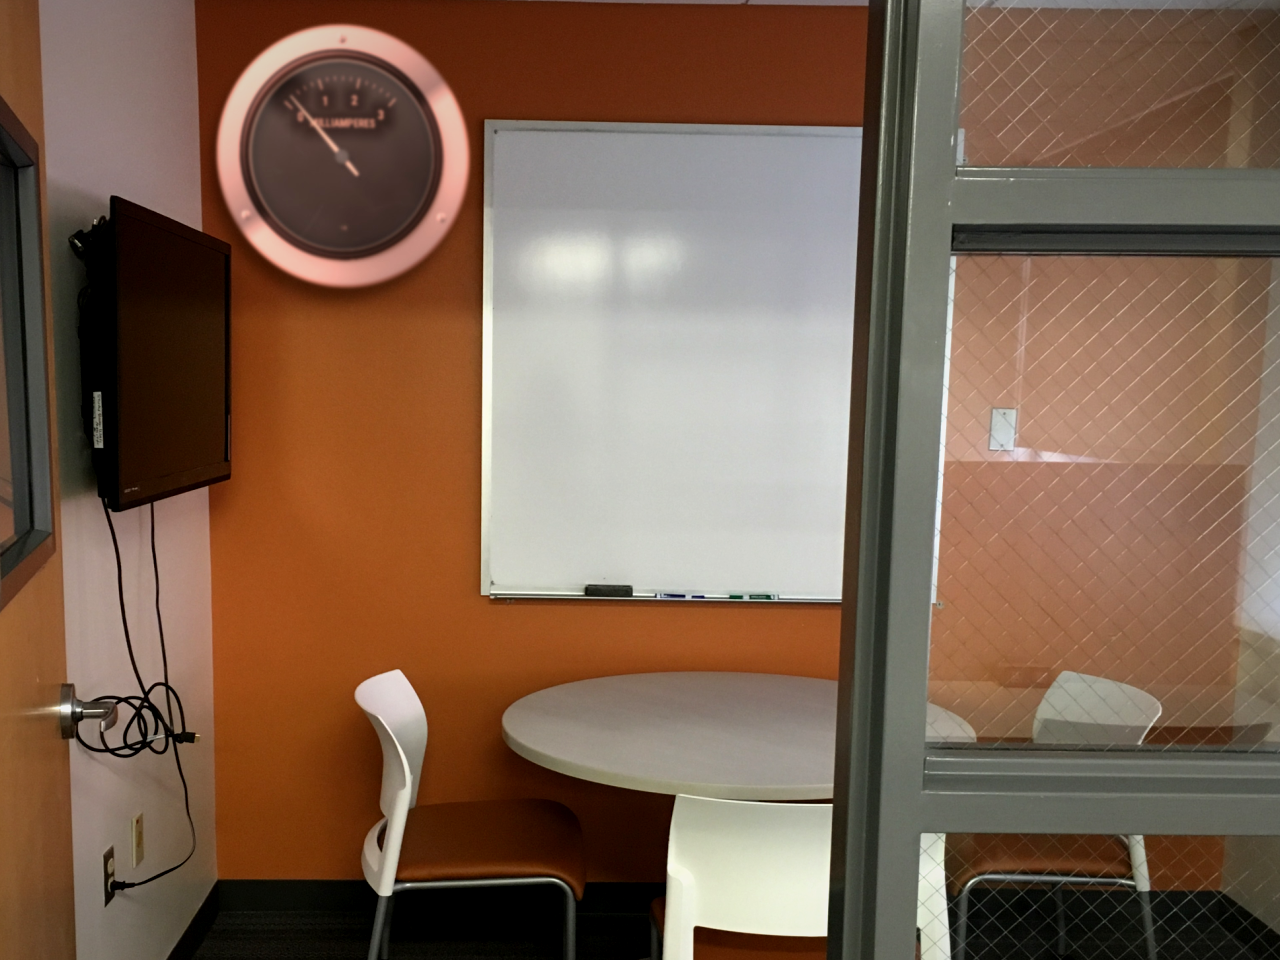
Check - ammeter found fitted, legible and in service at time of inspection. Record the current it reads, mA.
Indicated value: 0.2 mA
